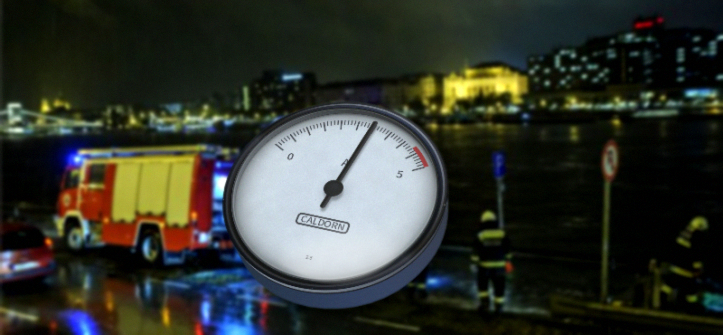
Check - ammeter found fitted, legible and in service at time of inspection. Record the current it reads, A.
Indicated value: 3 A
